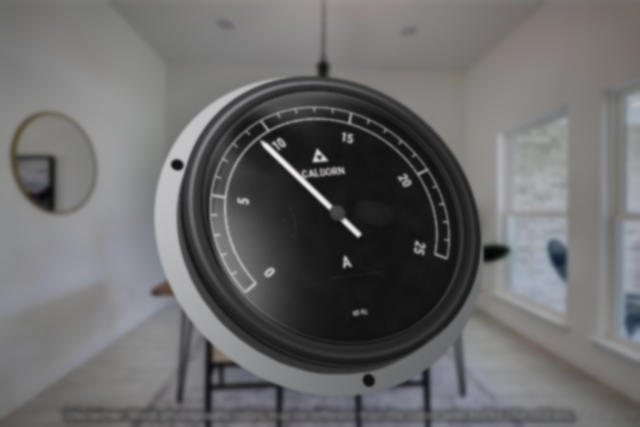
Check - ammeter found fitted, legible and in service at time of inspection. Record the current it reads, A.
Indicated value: 9 A
